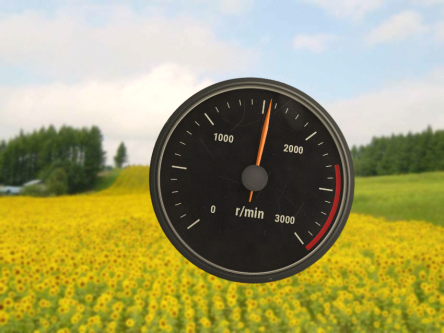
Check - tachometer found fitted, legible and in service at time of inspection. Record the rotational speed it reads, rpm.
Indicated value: 1550 rpm
